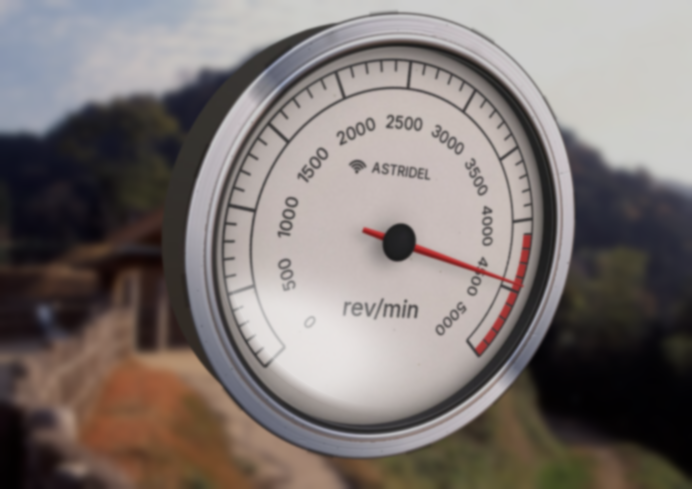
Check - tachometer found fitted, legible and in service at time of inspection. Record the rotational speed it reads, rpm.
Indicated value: 4450 rpm
